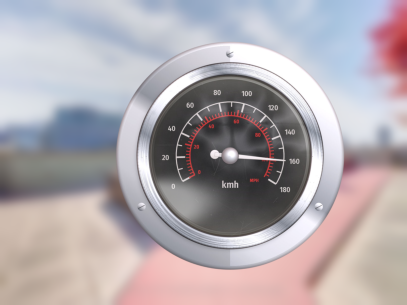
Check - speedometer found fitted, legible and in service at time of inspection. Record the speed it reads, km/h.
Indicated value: 160 km/h
